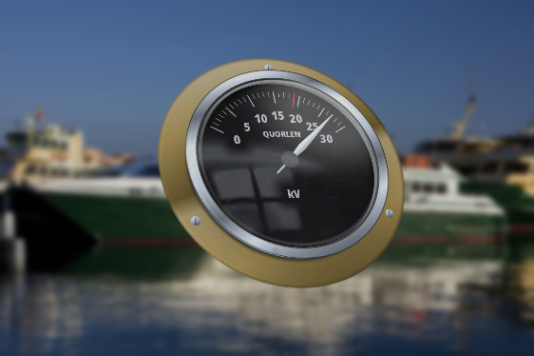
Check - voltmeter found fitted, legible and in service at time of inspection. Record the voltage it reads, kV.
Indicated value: 27 kV
